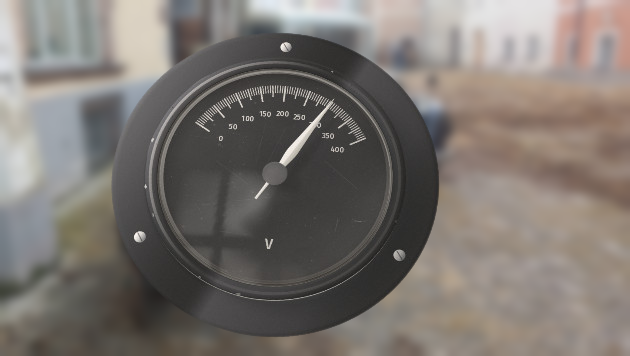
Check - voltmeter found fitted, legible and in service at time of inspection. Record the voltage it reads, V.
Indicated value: 300 V
